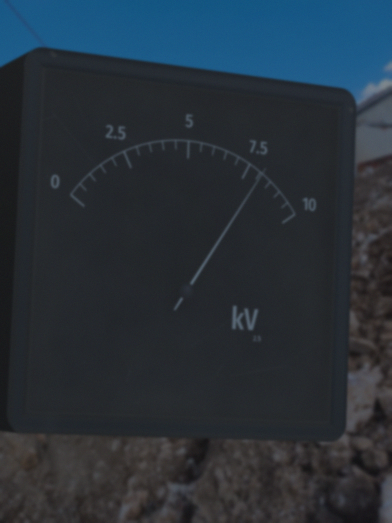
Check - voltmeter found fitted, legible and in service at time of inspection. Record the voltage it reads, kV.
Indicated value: 8 kV
